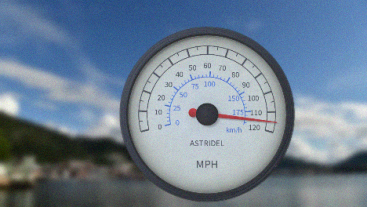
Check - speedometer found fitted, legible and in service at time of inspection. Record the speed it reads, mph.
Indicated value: 115 mph
